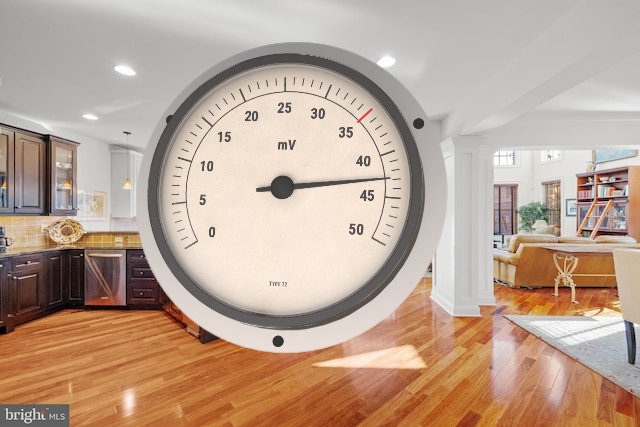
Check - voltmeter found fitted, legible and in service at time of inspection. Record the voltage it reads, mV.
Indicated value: 43 mV
